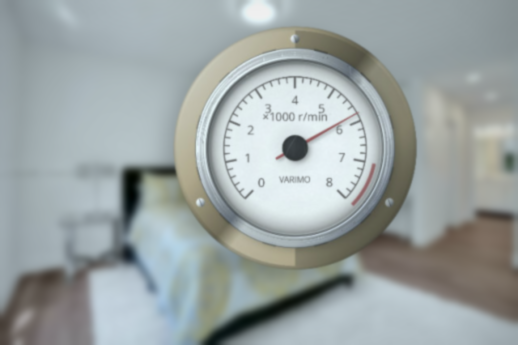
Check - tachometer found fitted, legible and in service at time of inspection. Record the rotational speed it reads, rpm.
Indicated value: 5800 rpm
